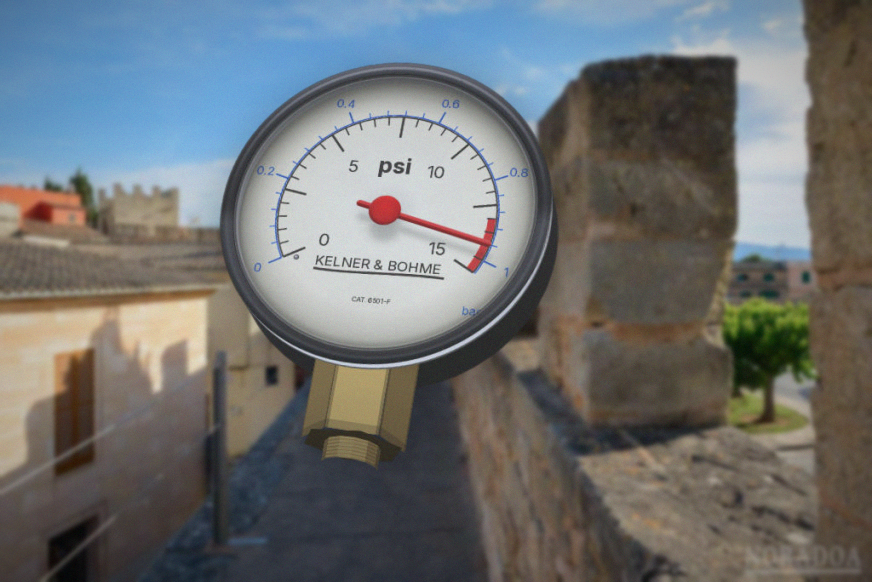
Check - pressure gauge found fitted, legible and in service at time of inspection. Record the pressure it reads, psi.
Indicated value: 14 psi
